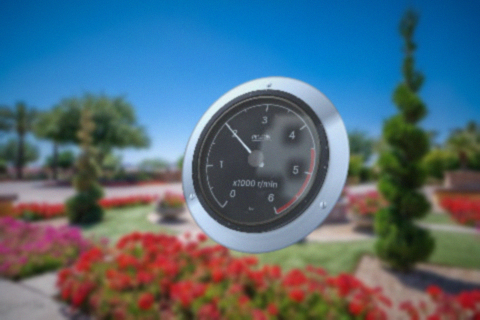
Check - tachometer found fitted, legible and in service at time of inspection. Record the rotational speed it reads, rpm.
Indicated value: 2000 rpm
